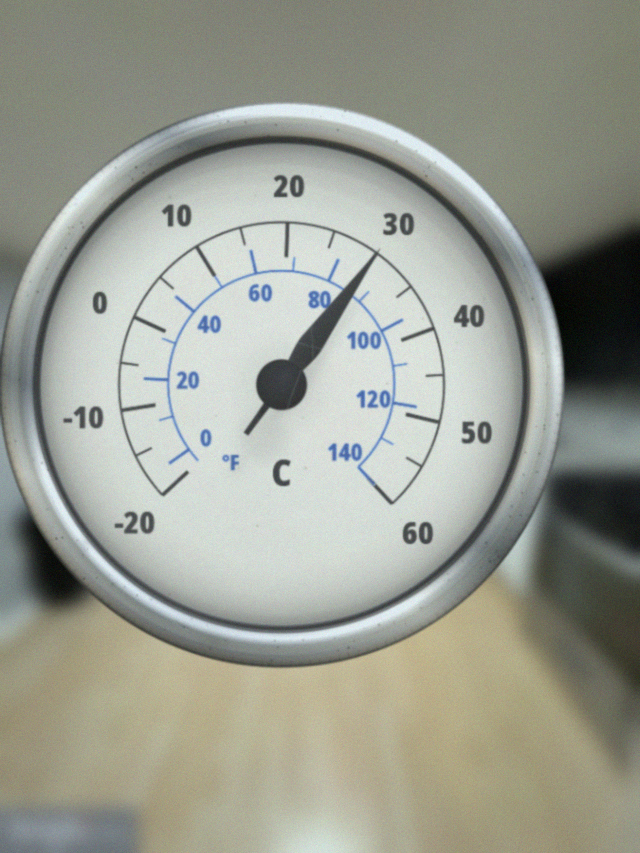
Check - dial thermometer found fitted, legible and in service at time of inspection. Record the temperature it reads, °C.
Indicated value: 30 °C
